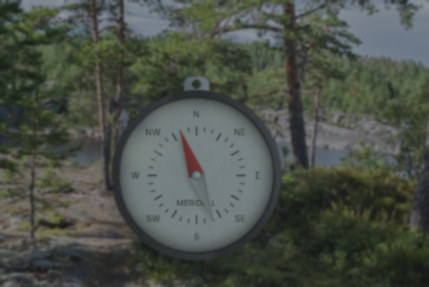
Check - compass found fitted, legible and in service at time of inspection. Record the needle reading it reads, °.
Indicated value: 340 °
